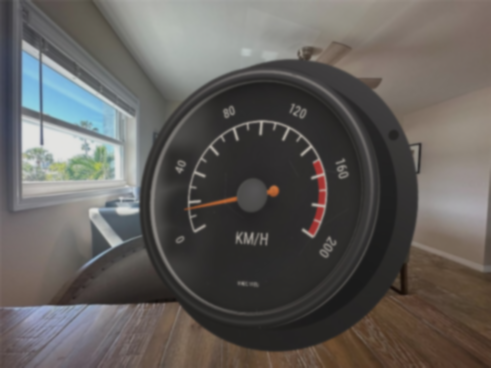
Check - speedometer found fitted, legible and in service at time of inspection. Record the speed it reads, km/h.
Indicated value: 15 km/h
